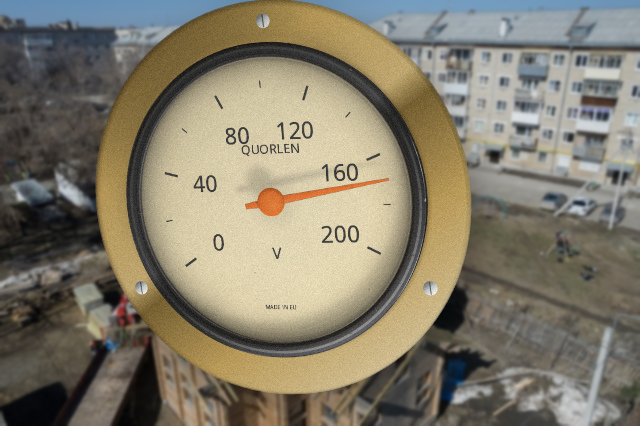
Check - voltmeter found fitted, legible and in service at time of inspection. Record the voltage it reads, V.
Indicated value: 170 V
